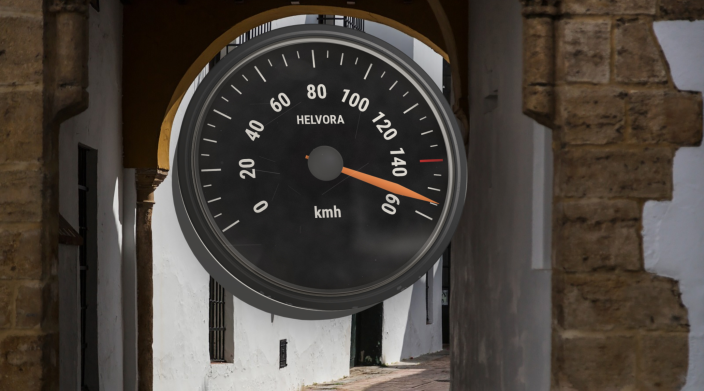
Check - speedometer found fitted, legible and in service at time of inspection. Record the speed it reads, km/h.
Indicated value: 155 km/h
